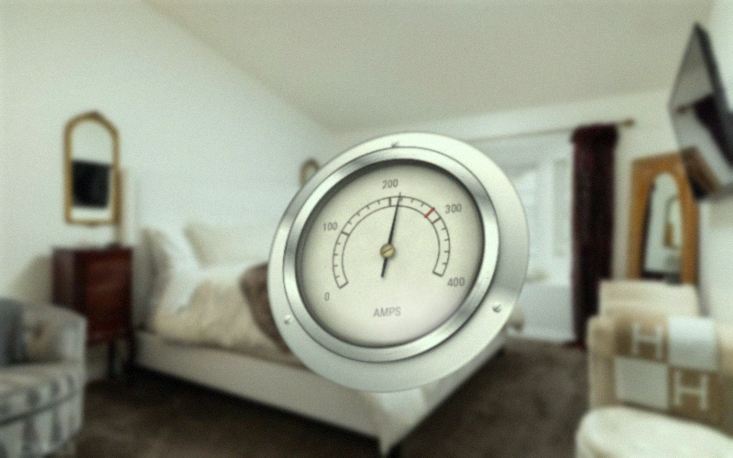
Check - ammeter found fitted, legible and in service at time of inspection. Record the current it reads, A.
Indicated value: 220 A
